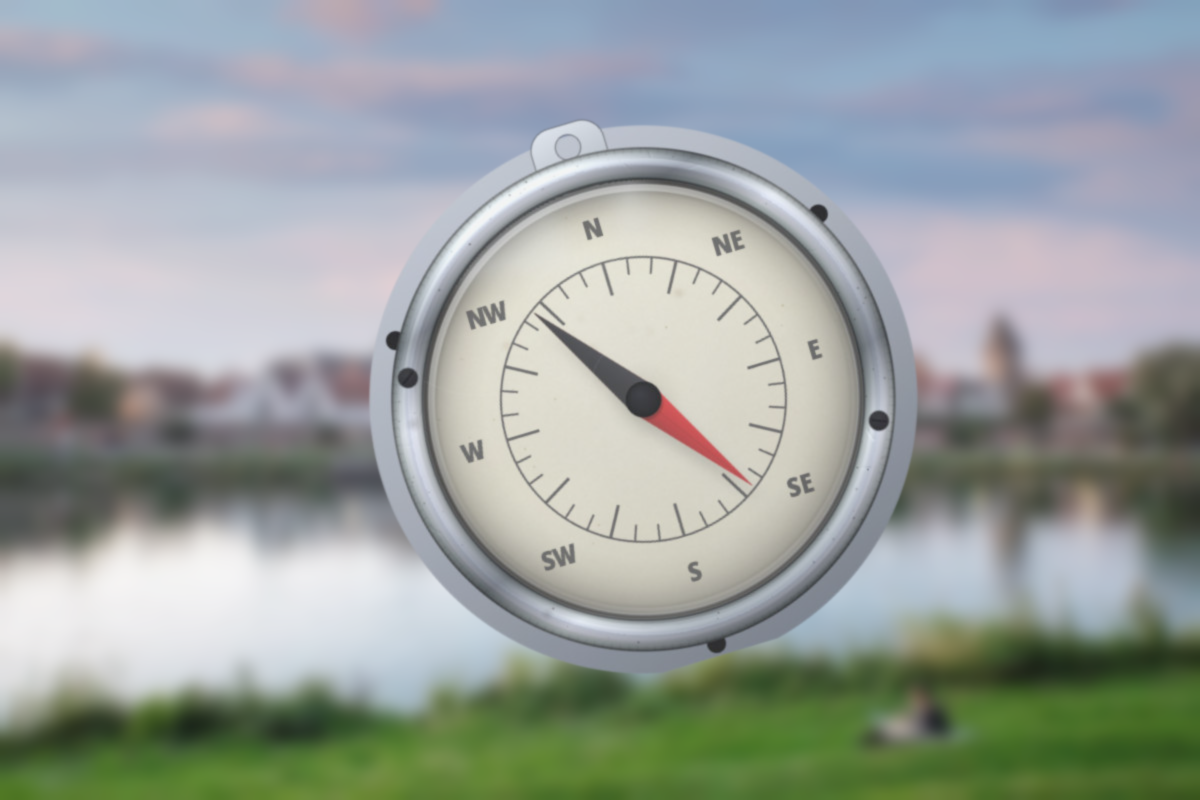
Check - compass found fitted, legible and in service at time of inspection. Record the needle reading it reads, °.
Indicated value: 145 °
